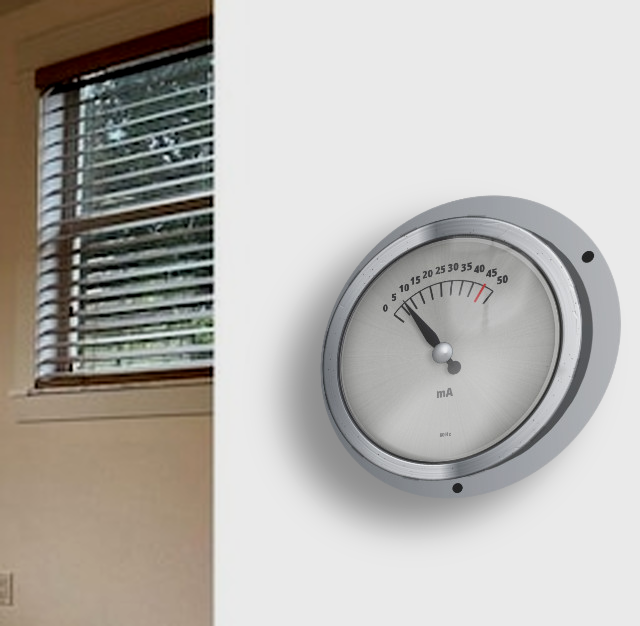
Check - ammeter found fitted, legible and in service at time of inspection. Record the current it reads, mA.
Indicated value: 7.5 mA
